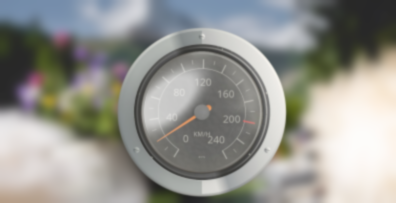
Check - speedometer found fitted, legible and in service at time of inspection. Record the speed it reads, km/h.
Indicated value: 20 km/h
